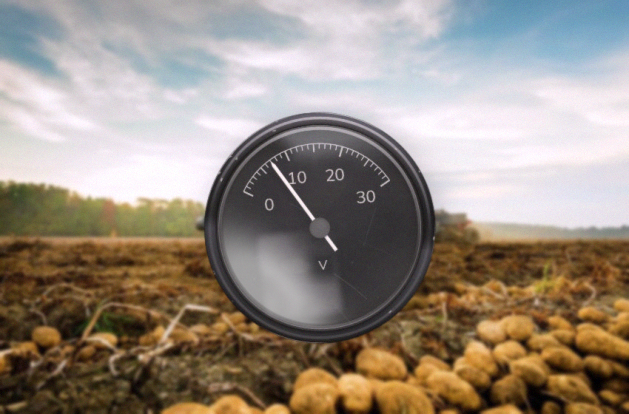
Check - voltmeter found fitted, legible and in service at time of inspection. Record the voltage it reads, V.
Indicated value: 7 V
